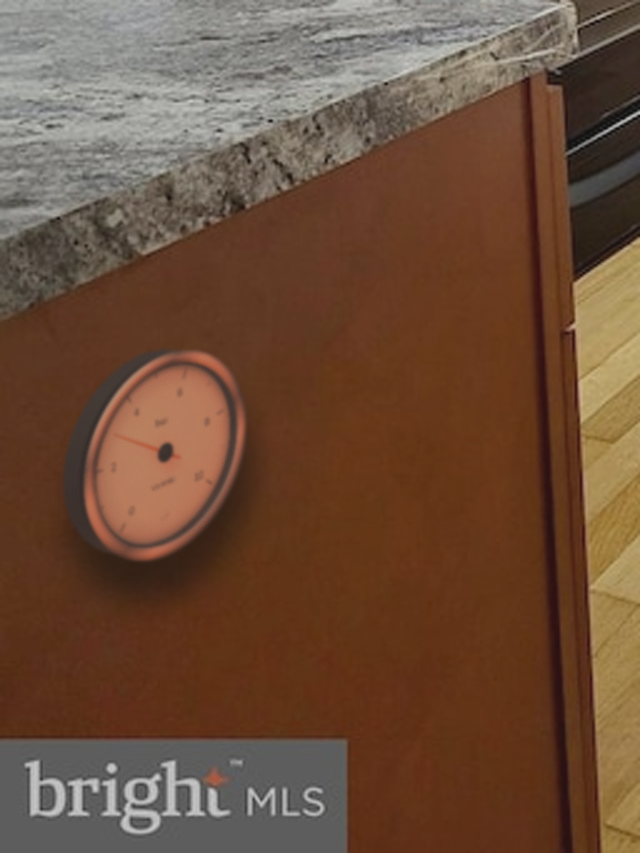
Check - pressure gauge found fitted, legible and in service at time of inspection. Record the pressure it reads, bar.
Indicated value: 3 bar
